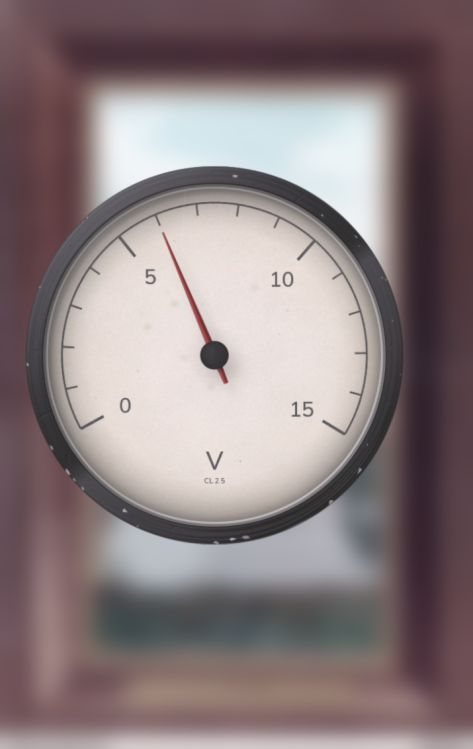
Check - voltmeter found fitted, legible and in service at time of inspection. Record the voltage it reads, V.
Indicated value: 6 V
